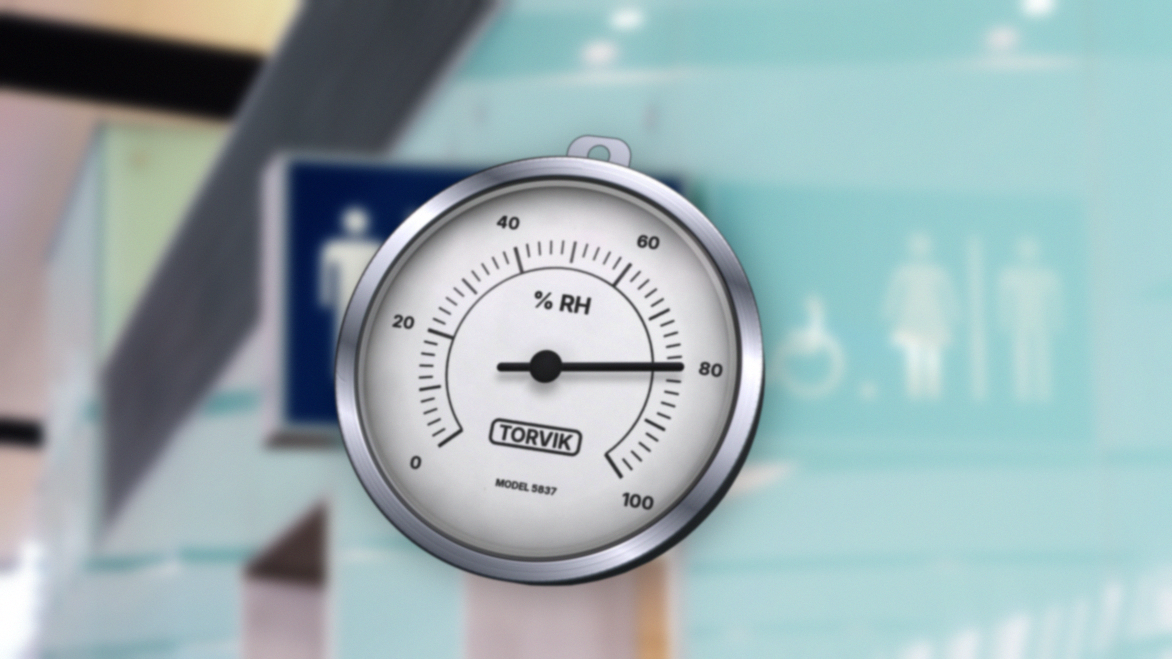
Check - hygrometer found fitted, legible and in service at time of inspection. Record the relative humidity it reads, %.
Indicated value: 80 %
